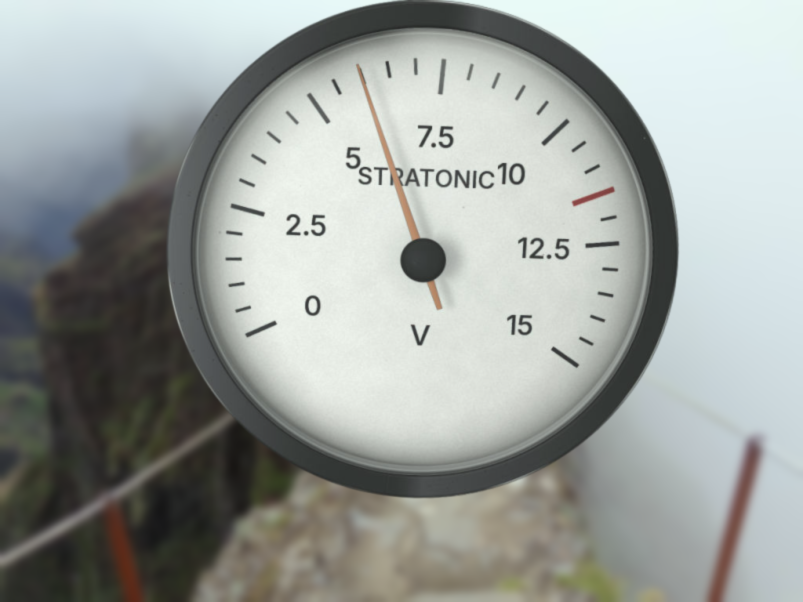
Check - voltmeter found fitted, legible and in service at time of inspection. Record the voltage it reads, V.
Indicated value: 6 V
